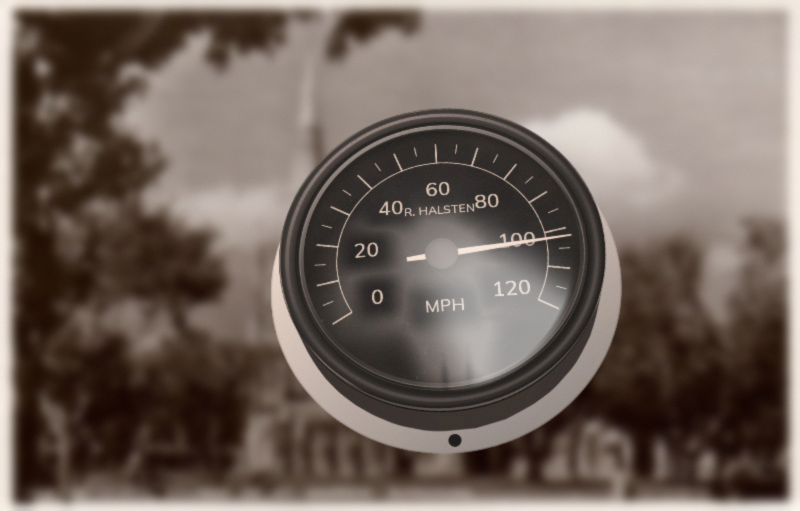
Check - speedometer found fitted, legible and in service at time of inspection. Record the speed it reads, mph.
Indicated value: 102.5 mph
